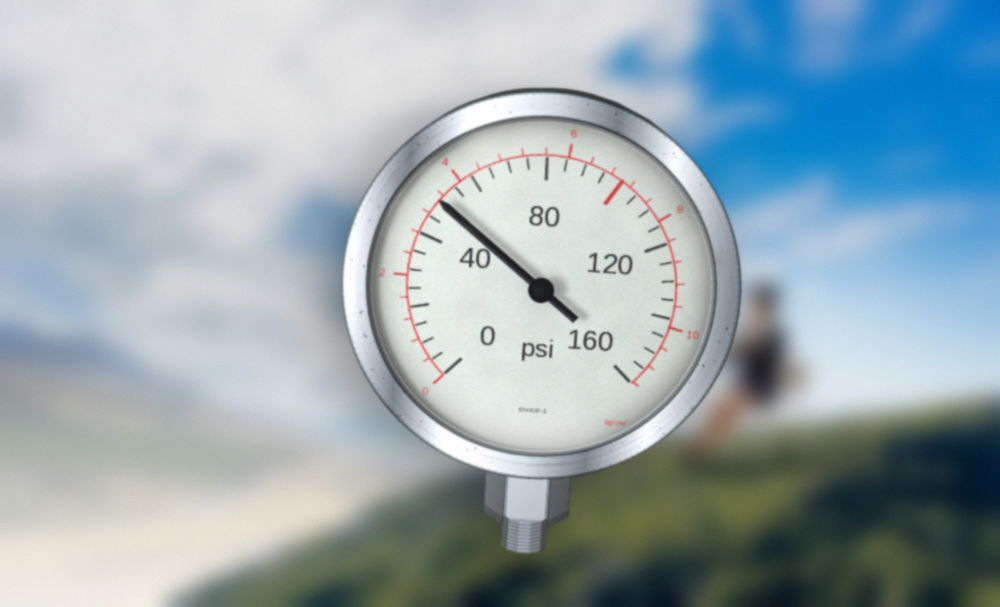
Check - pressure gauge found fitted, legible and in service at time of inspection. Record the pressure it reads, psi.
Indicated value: 50 psi
